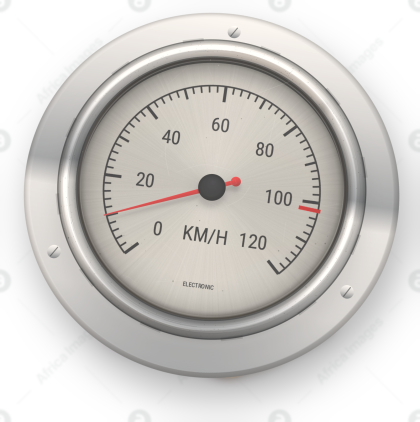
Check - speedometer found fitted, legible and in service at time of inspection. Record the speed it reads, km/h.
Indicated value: 10 km/h
